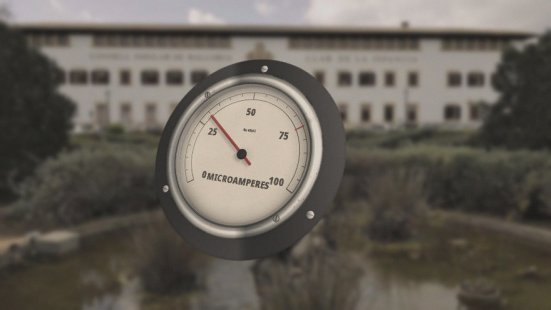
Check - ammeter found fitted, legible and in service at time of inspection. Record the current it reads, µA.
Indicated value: 30 µA
